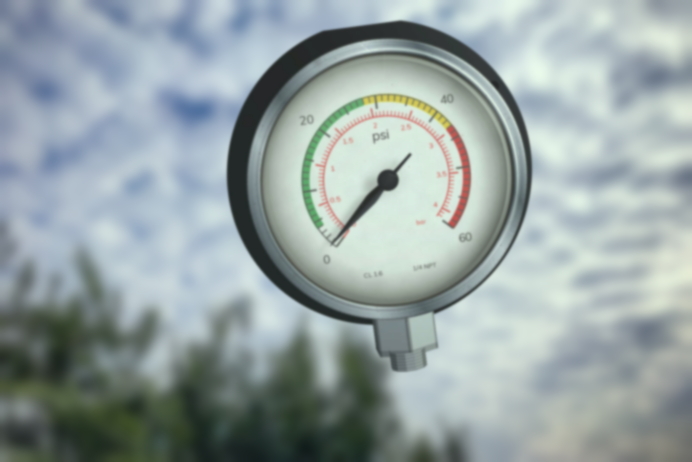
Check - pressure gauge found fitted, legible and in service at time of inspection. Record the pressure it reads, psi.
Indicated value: 1 psi
